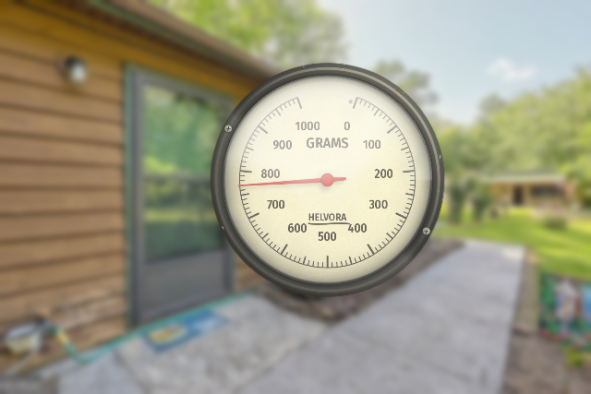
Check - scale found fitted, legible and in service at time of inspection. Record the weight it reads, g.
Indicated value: 770 g
